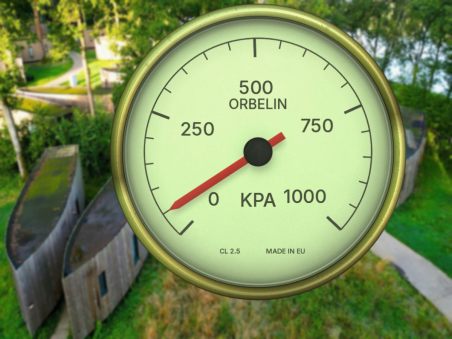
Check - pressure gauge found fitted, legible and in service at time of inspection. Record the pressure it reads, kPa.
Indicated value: 50 kPa
